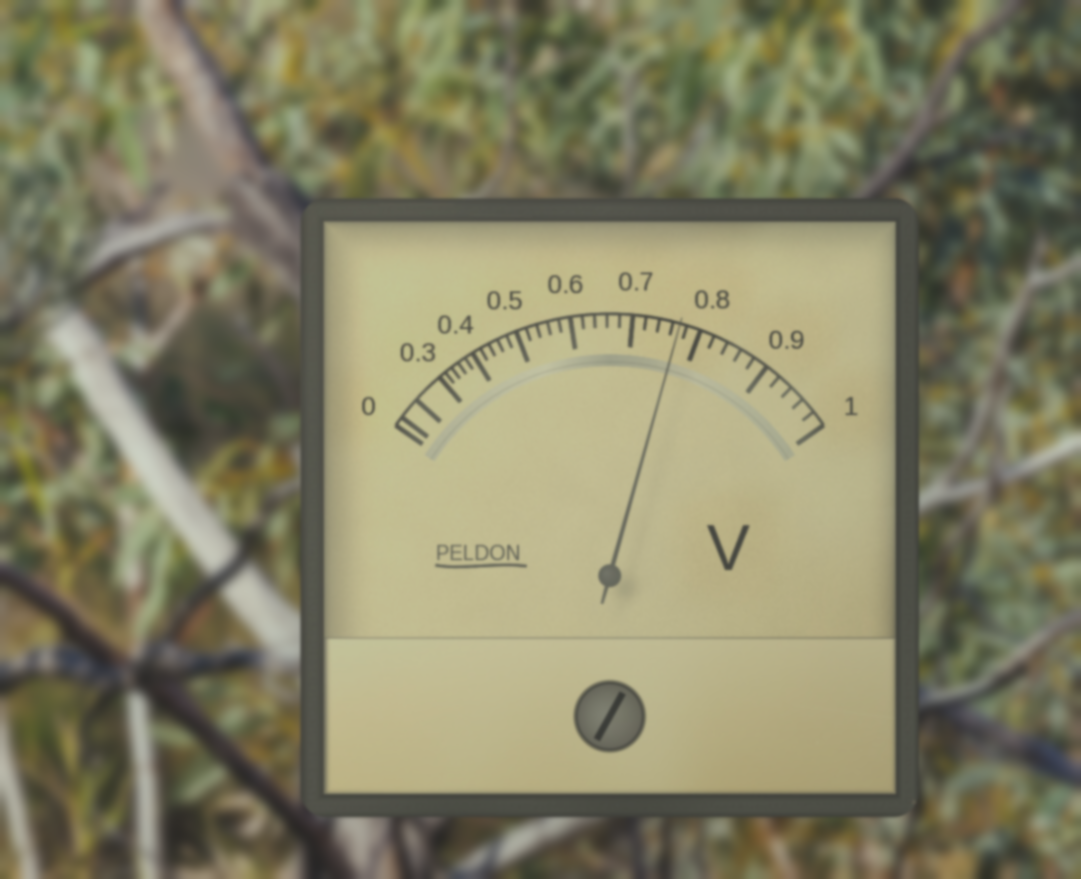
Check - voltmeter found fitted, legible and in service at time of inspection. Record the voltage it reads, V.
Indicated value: 0.77 V
